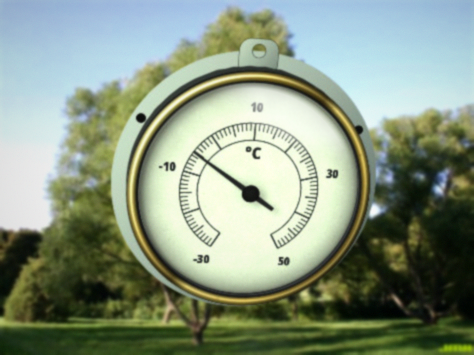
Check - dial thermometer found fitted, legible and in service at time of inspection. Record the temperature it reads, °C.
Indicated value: -5 °C
